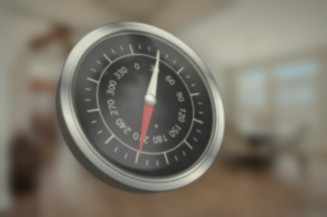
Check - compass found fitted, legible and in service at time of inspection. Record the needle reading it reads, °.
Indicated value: 210 °
